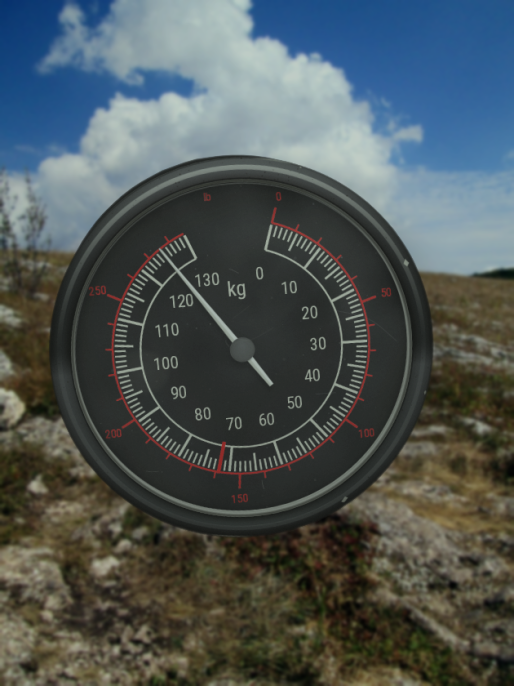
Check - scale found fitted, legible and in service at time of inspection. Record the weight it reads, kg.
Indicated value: 125 kg
